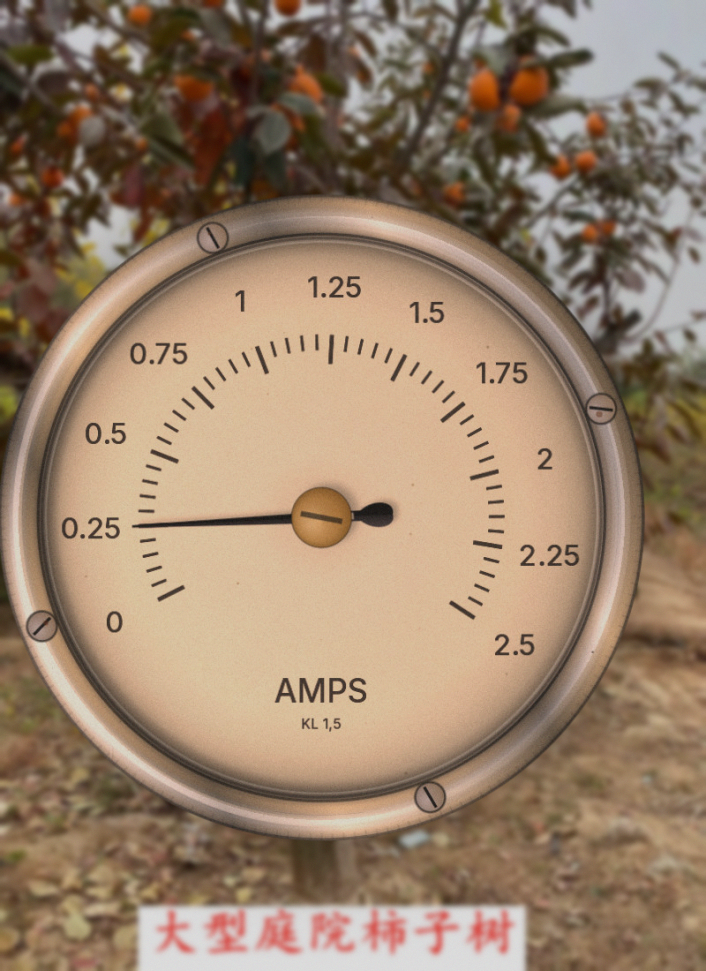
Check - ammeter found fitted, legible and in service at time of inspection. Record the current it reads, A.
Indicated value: 0.25 A
